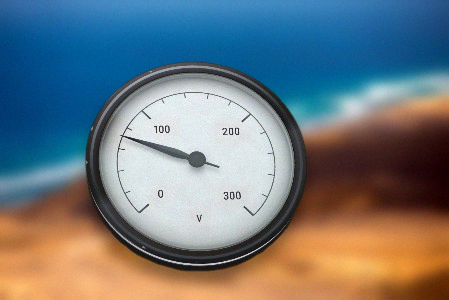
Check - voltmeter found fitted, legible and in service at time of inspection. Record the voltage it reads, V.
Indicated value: 70 V
